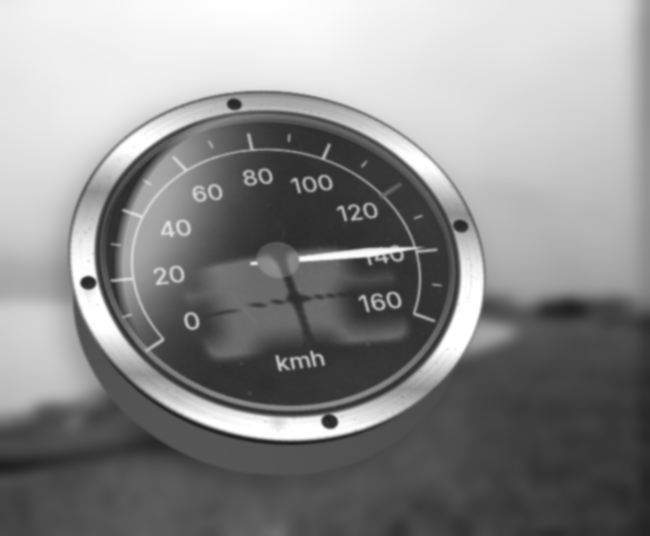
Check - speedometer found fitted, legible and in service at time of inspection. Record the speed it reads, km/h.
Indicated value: 140 km/h
